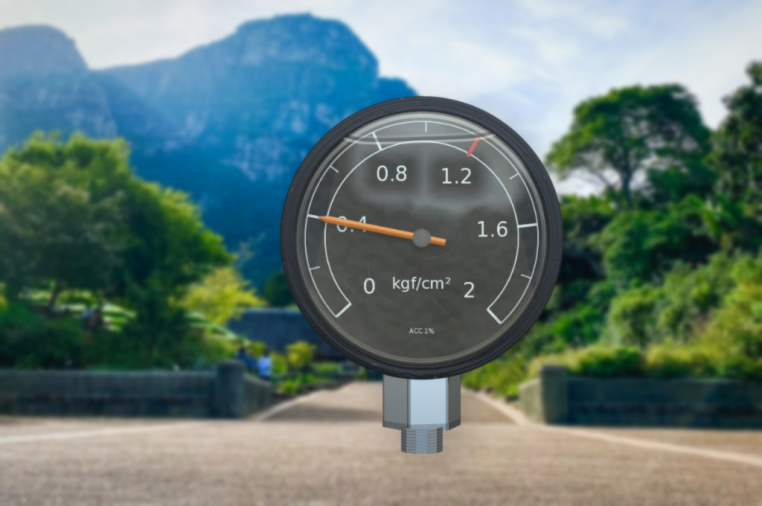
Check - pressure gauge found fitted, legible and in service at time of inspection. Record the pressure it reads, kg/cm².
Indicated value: 0.4 kg/cm²
